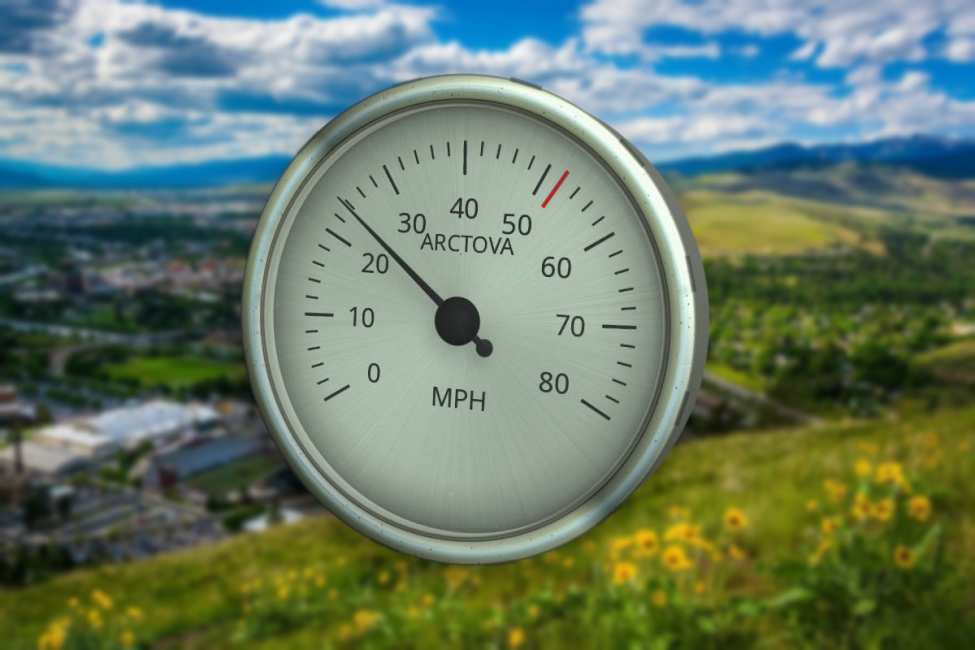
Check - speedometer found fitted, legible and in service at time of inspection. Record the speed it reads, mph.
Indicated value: 24 mph
